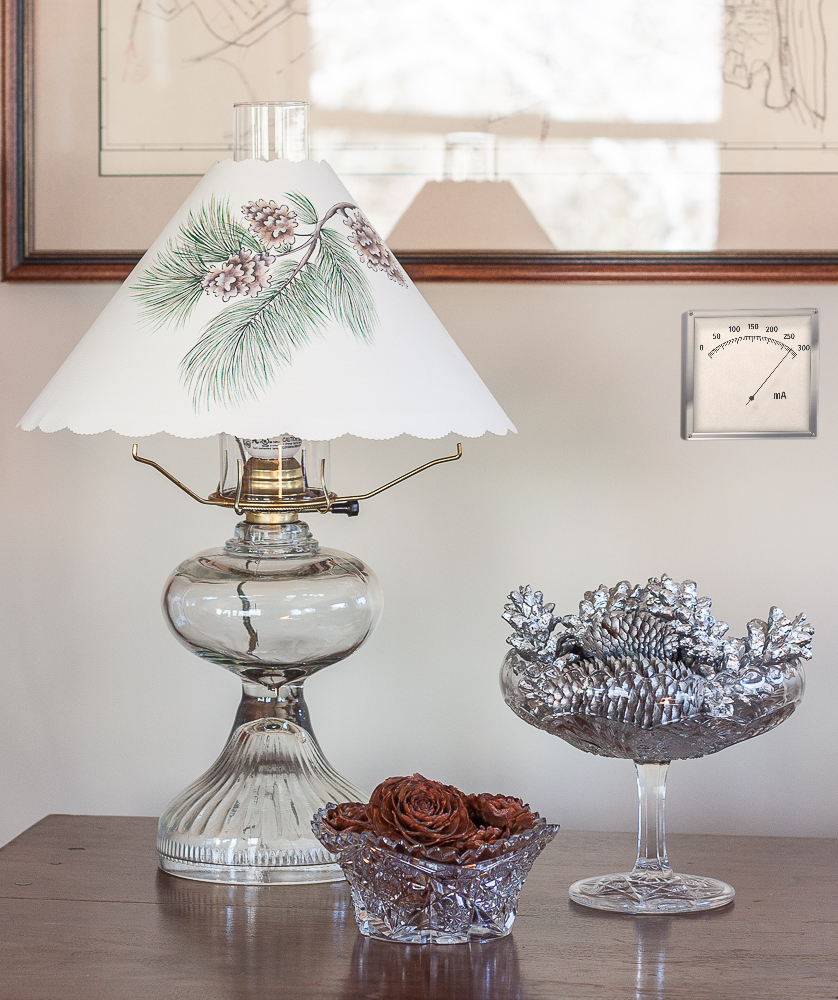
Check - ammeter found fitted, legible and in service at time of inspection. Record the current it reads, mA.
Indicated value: 275 mA
